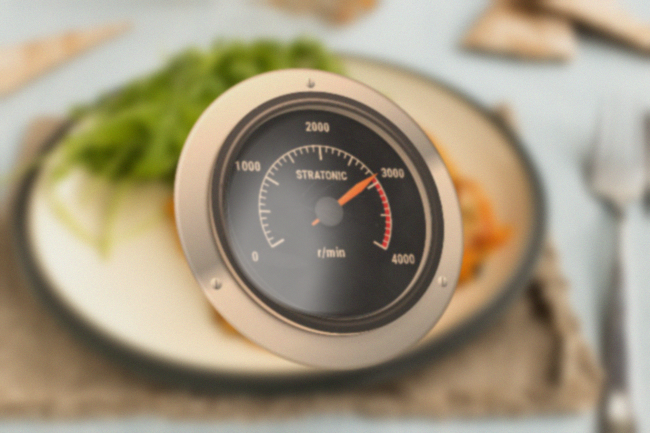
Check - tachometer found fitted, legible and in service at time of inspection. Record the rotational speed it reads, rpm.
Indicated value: 2900 rpm
